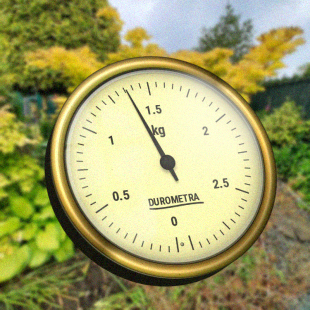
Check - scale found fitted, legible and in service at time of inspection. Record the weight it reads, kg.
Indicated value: 1.35 kg
